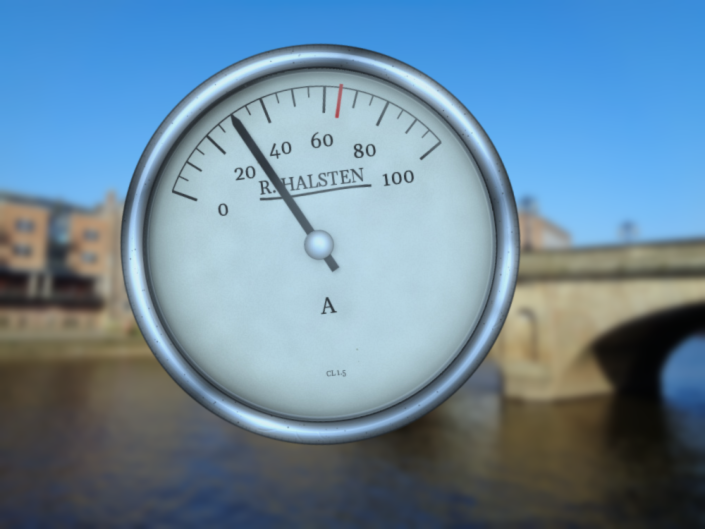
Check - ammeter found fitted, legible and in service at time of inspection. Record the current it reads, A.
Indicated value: 30 A
